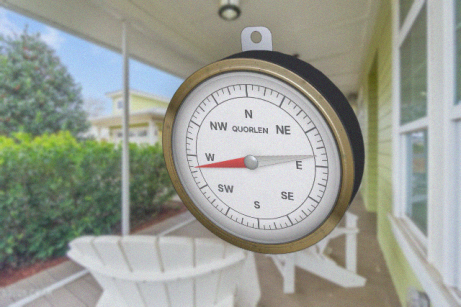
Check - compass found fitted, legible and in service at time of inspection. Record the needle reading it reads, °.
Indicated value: 260 °
